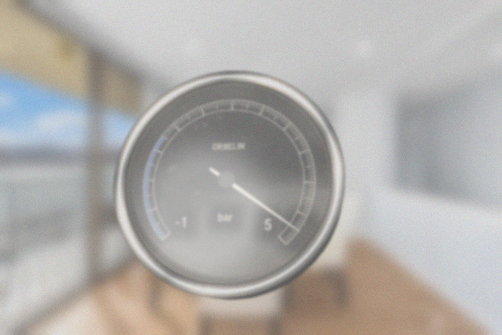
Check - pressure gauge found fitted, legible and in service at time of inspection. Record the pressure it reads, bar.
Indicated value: 4.75 bar
